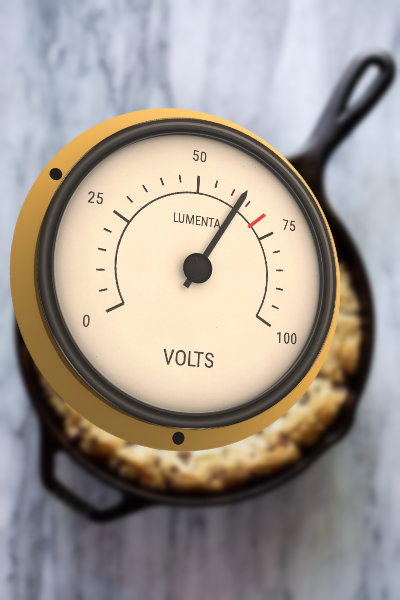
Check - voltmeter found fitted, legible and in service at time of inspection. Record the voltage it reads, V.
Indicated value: 62.5 V
